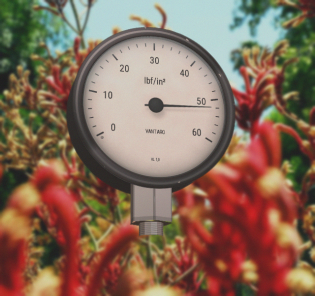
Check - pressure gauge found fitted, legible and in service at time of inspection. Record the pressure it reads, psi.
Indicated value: 52 psi
